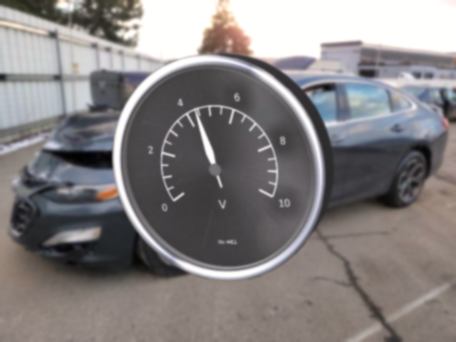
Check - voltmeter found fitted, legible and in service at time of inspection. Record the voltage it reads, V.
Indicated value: 4.5 V
